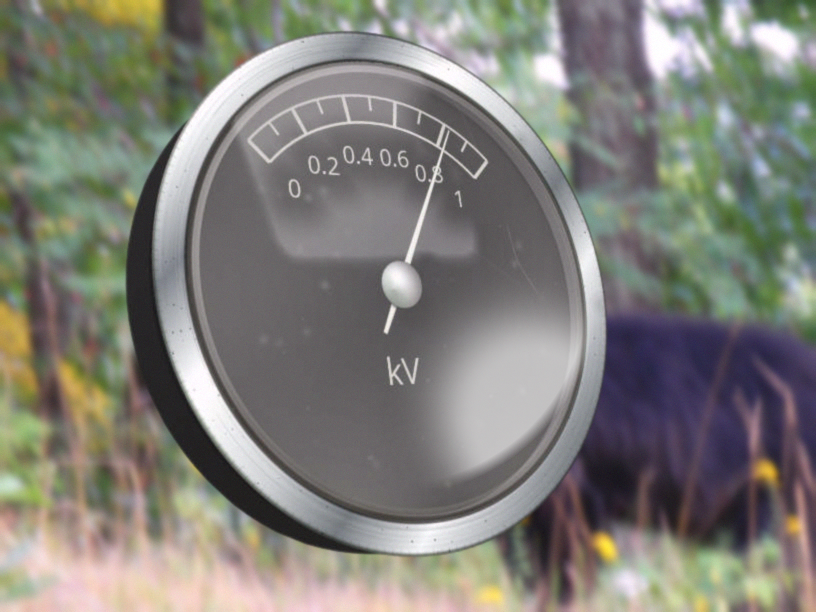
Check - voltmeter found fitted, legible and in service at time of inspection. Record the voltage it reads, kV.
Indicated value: 0.8 kV
